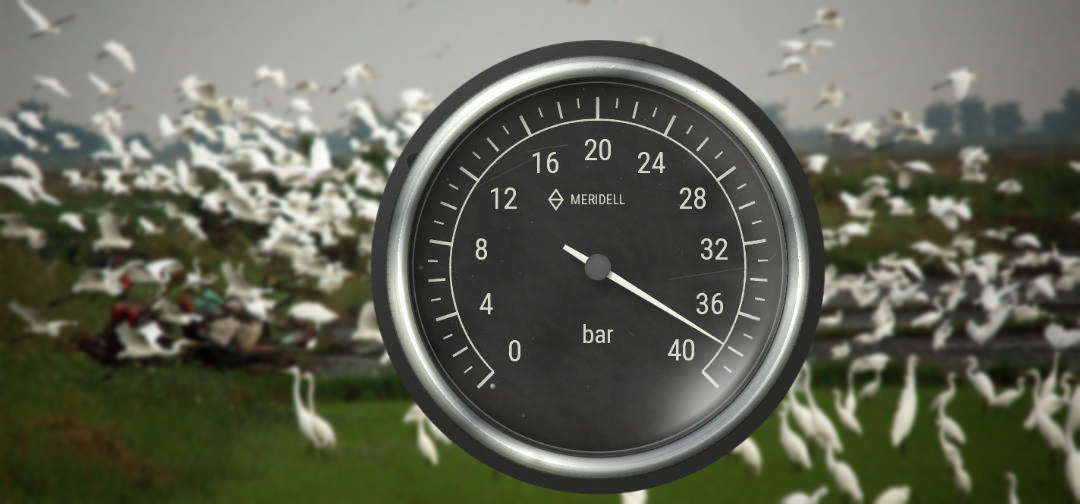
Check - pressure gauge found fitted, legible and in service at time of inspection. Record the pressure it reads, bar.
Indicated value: 38 bar
